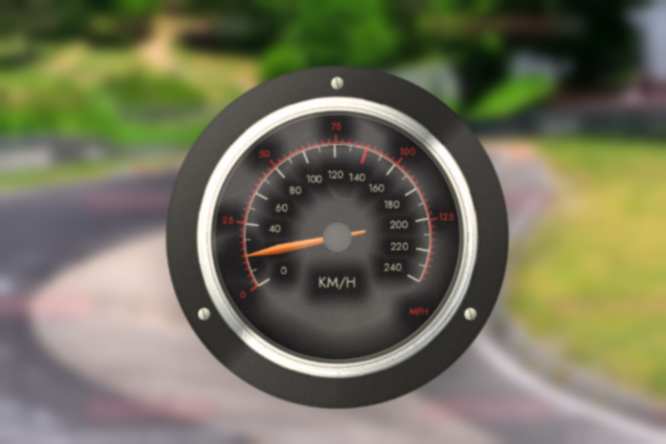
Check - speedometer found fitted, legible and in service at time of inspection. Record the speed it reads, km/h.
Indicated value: 20 km/h
